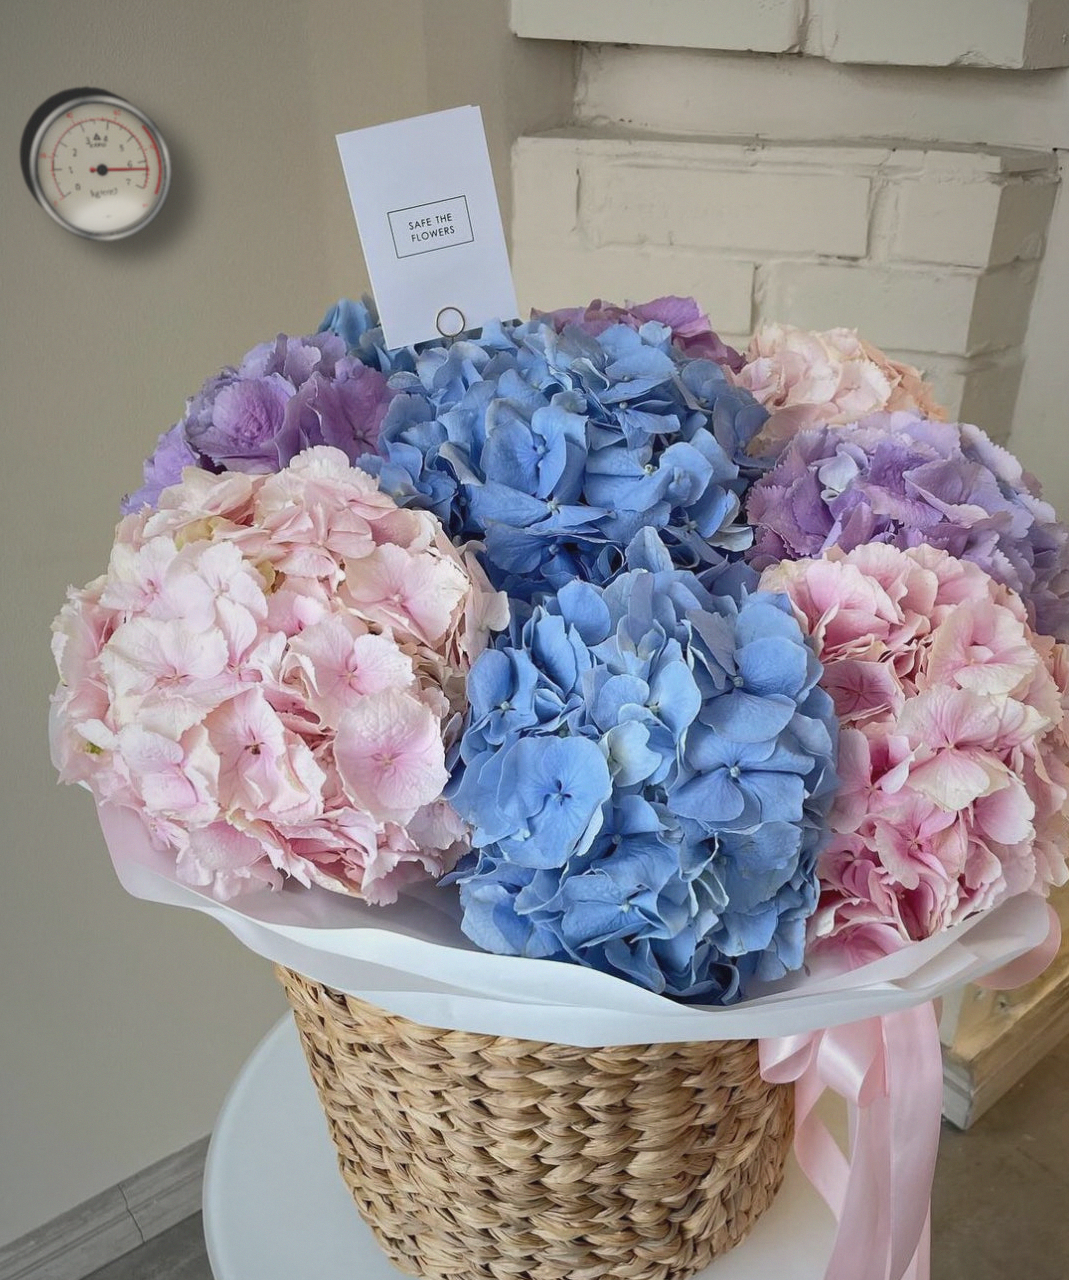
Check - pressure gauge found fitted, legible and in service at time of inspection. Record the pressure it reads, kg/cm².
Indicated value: 6.25 kg/cm²
